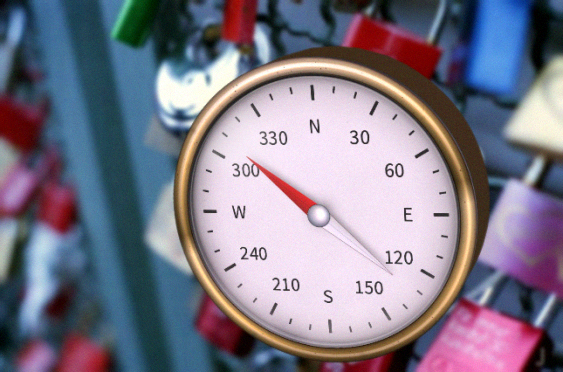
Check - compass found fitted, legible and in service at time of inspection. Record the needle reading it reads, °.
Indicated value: 310 °
